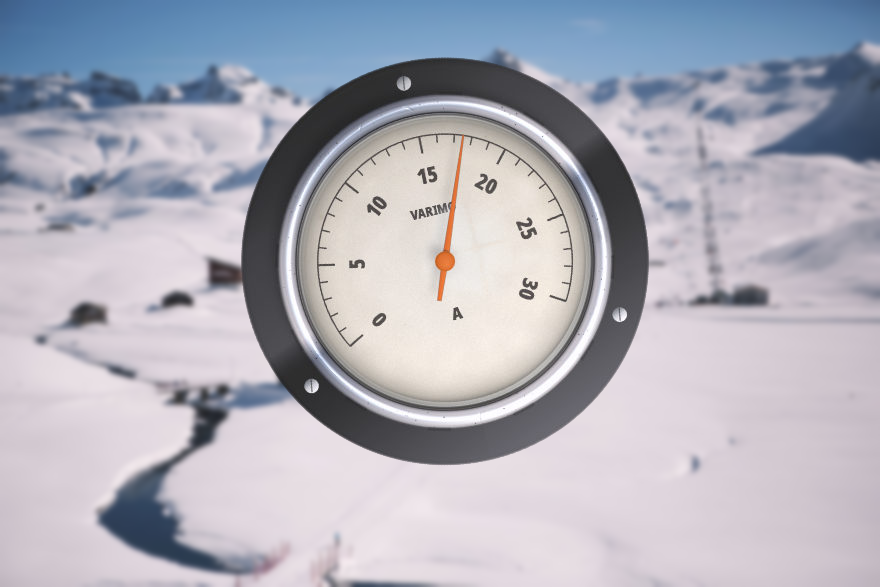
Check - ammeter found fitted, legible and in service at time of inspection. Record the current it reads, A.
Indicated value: 17.5 A
